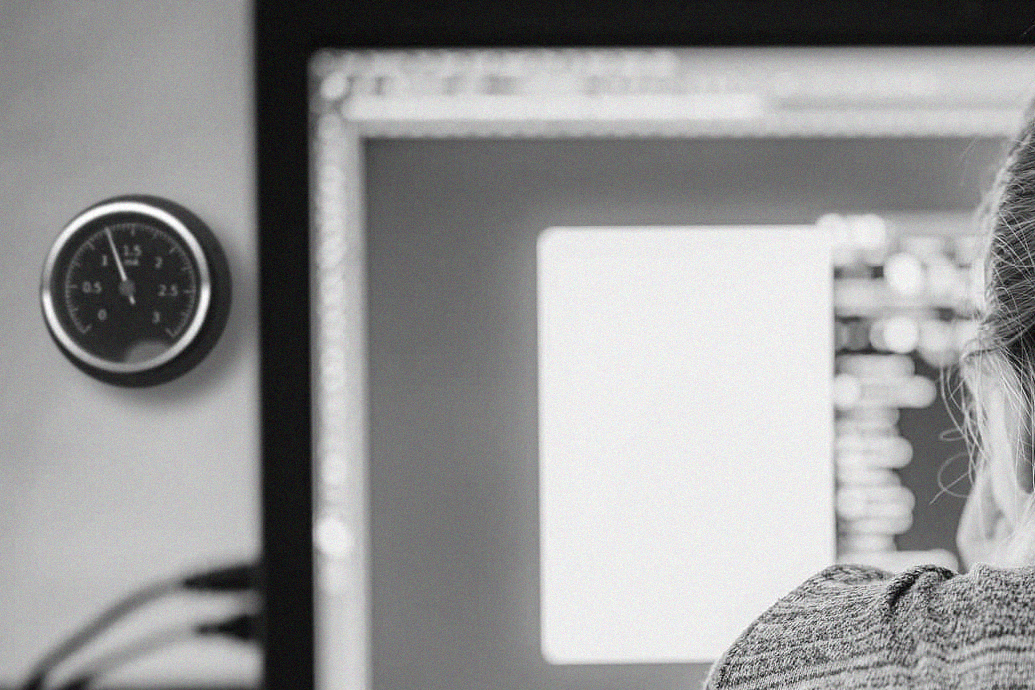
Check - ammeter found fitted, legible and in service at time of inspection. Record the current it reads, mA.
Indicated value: 1.25 mA
